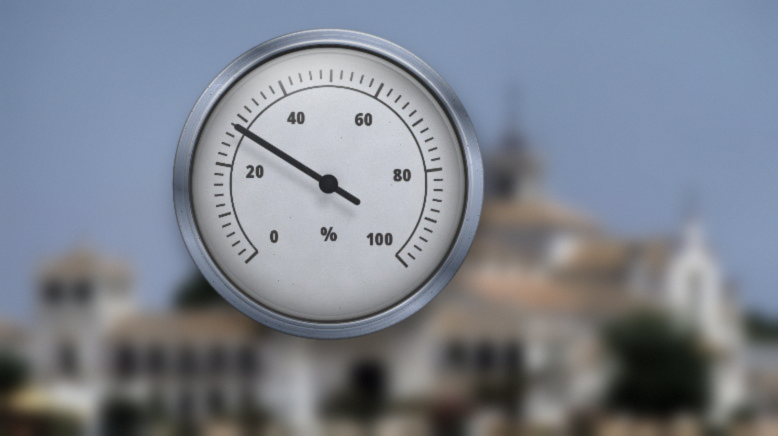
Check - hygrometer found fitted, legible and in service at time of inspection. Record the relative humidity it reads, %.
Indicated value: 28 %
